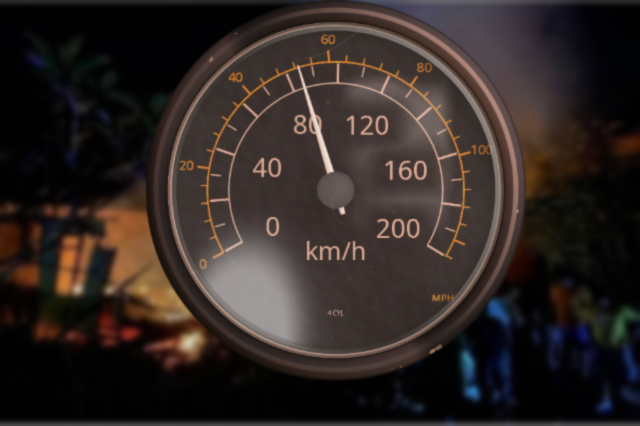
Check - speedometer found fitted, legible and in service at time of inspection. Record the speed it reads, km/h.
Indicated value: 85 km/h
